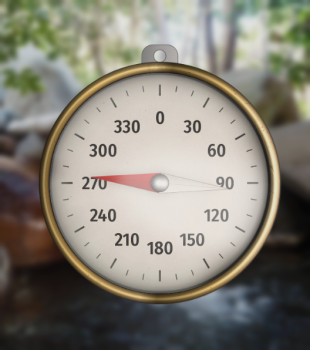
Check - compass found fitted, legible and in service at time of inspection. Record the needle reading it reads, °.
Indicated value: 275 °
